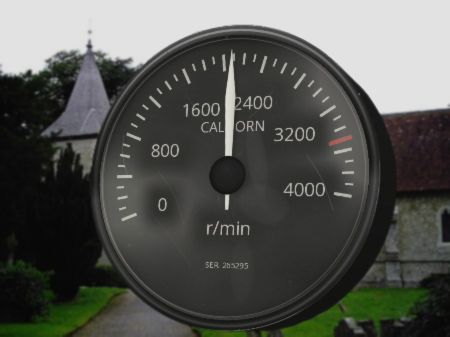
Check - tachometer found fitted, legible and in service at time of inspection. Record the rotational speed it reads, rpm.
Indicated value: 2100 rpm
